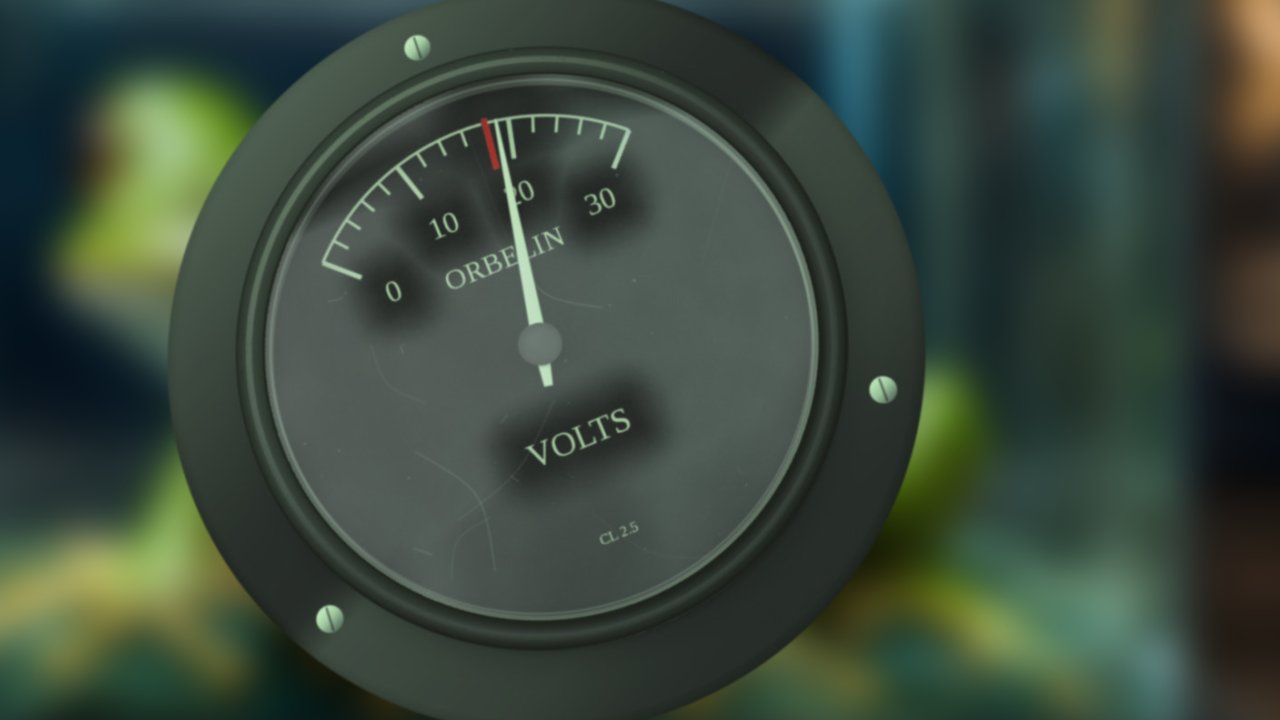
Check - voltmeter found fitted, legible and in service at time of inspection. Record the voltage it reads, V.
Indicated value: 19 V
